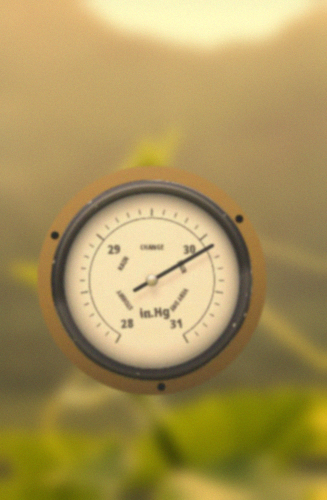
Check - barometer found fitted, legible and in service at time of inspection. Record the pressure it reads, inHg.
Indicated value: 30.1 inHg
